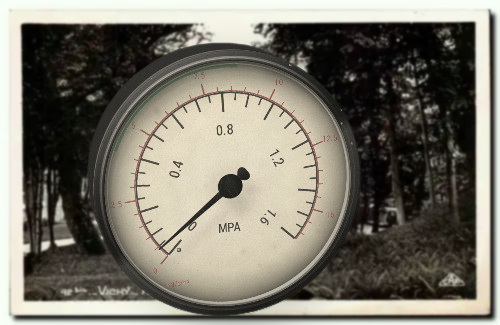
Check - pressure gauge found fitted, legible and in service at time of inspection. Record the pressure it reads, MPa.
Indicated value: 0.05 MPa
